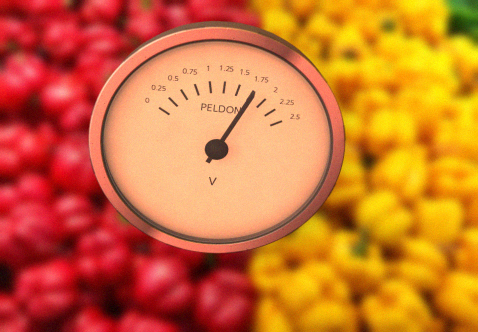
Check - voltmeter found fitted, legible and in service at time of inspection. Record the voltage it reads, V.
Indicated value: 1.75 V
